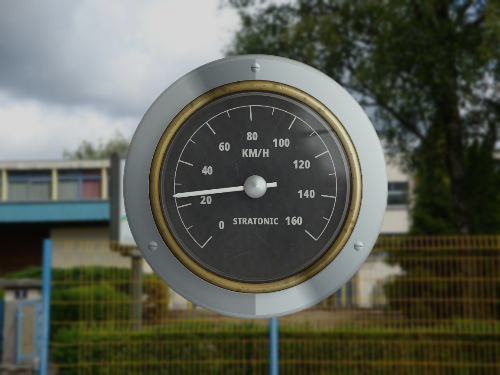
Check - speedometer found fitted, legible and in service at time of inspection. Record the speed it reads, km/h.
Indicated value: 25 km/h
